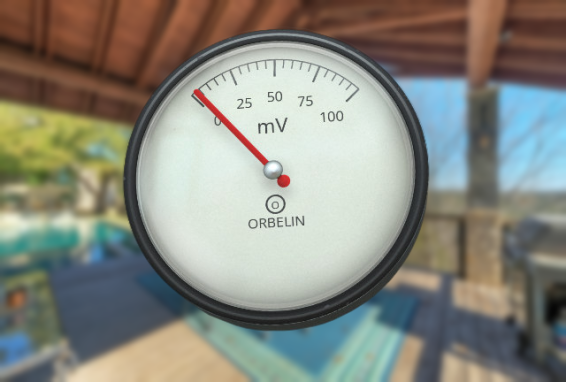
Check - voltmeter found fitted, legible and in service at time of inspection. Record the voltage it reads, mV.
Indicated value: 2.5 mV
